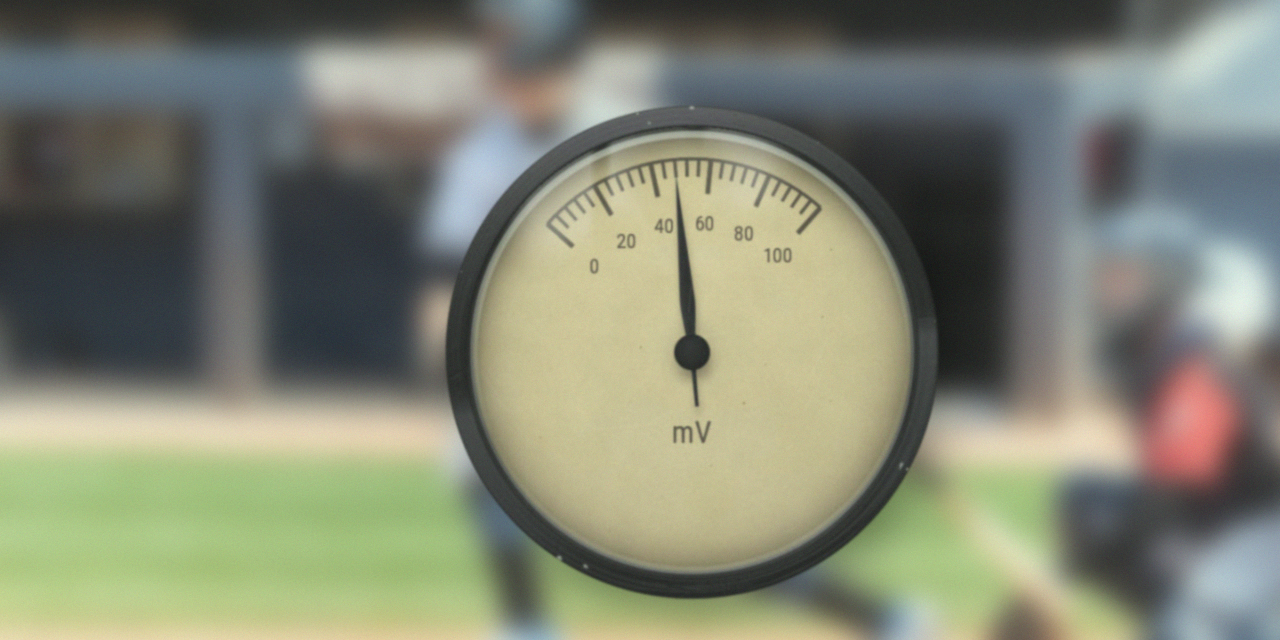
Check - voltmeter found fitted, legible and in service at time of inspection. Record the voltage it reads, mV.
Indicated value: 48 mV
